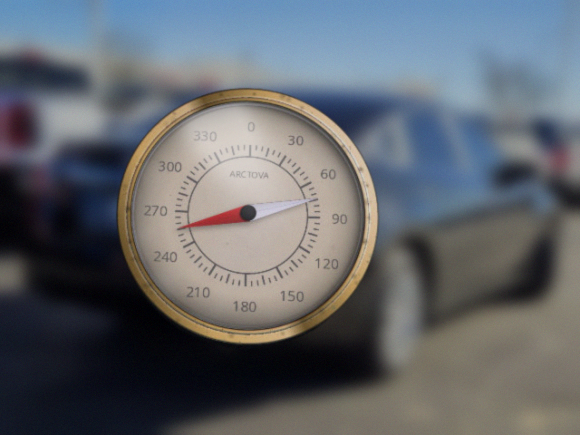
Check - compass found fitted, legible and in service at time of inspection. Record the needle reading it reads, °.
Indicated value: 255 °
